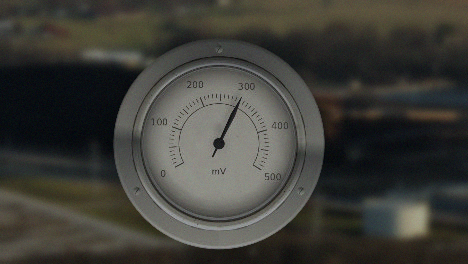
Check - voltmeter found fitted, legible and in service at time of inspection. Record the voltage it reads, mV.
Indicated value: 300 mV
